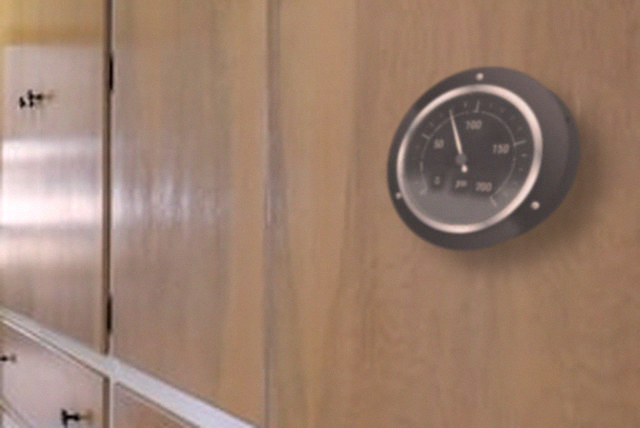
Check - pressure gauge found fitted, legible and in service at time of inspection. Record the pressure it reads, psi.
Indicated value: 80 psi
